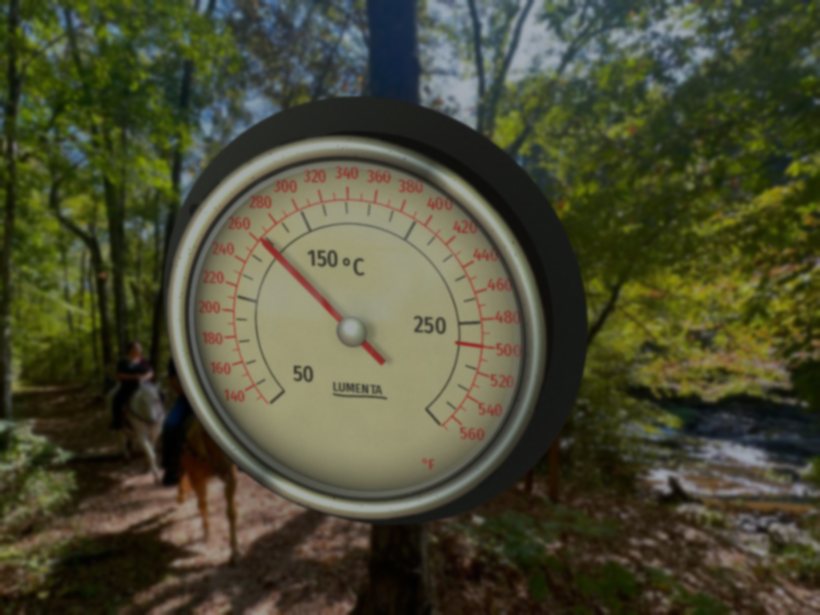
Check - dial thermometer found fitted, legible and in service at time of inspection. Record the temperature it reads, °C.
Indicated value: 130 °C
